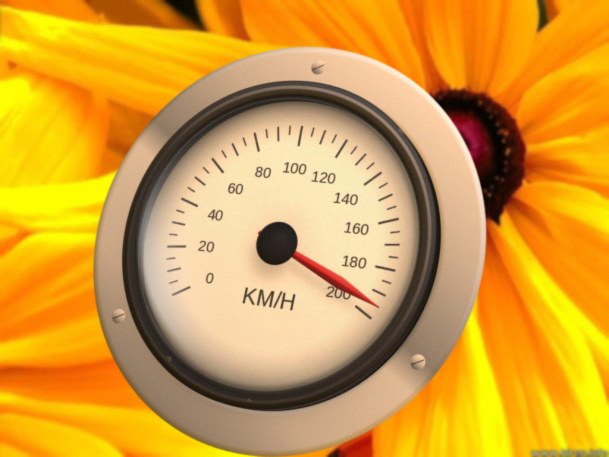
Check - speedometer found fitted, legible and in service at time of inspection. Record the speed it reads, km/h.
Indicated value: 195 km/h
